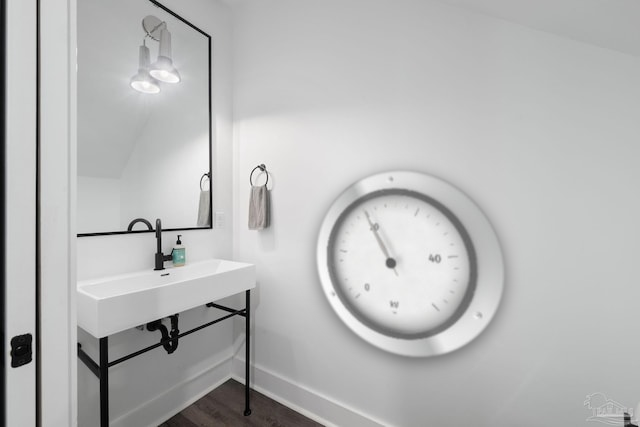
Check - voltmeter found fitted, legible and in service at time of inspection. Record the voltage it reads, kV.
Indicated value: 20 kV
